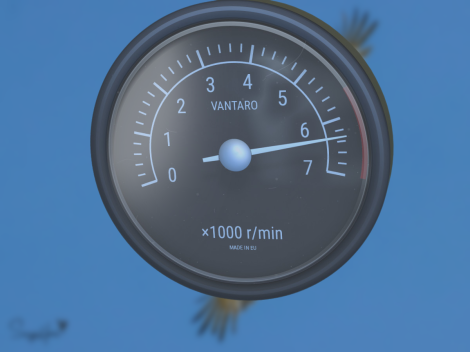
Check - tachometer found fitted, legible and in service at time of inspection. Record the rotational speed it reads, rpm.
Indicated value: 6300 rpm
